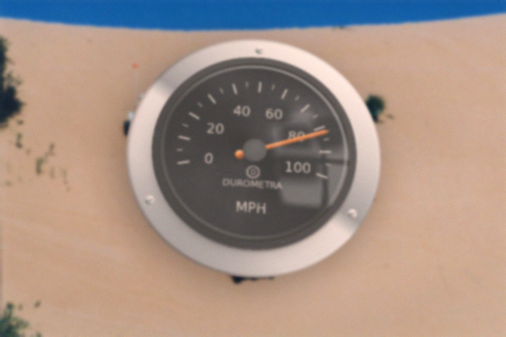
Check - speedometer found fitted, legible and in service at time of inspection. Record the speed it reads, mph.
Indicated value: 82.5 mph
